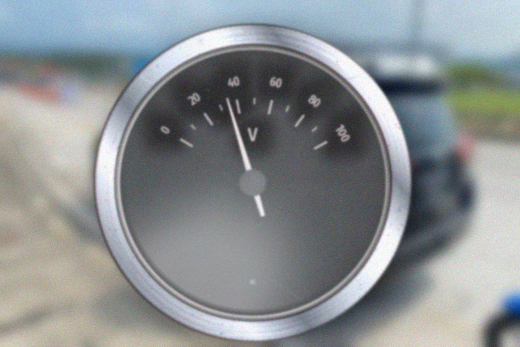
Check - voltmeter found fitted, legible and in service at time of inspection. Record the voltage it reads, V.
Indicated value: 35 V
